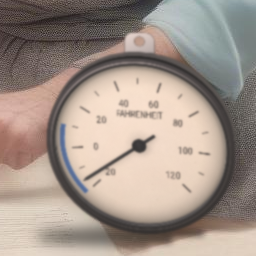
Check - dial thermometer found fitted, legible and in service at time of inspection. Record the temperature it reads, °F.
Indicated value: -15 °F
